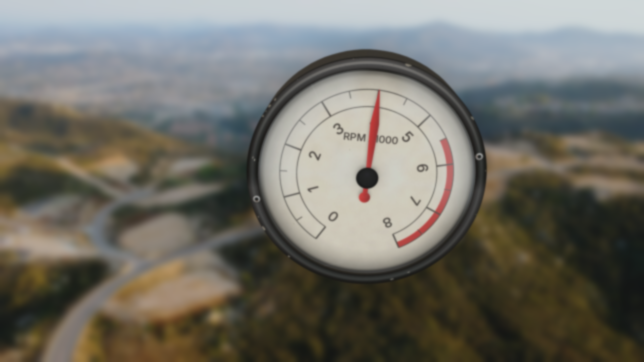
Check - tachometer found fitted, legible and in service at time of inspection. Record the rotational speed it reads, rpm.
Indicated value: 4000 rpm
